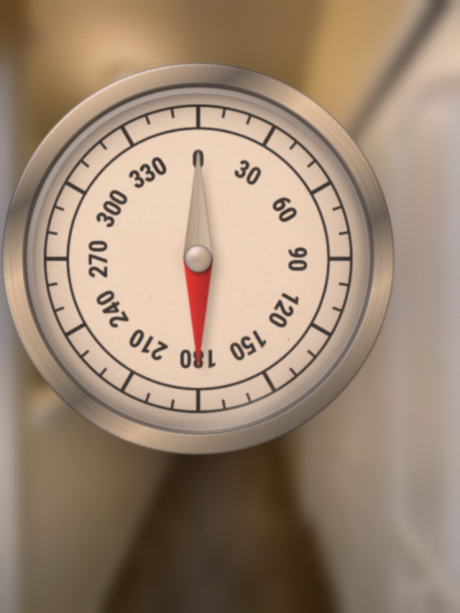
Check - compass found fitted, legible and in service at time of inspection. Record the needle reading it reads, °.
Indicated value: 180 °
